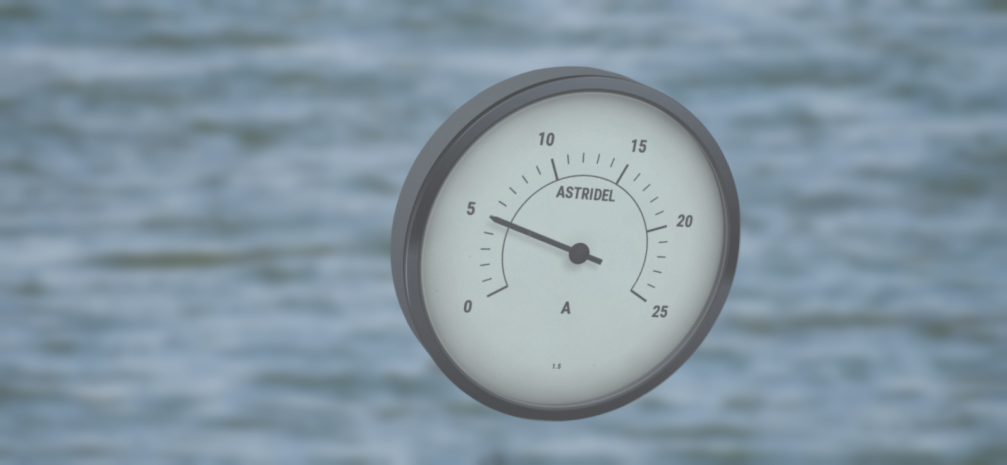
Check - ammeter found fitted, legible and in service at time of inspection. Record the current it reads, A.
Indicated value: 5 A
